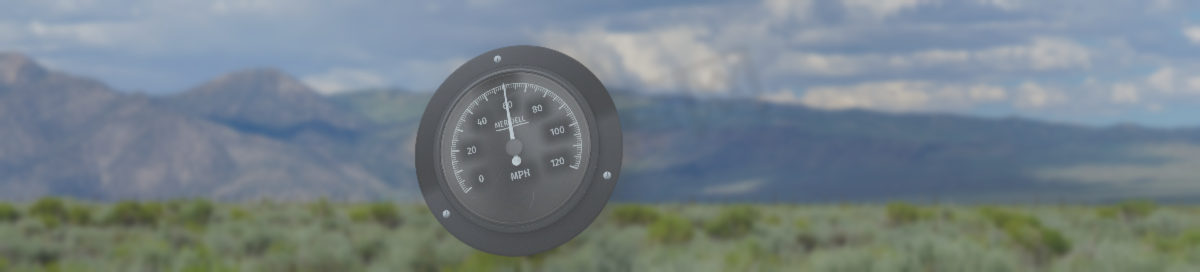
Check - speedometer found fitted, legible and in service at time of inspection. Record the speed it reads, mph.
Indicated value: 60 mph
